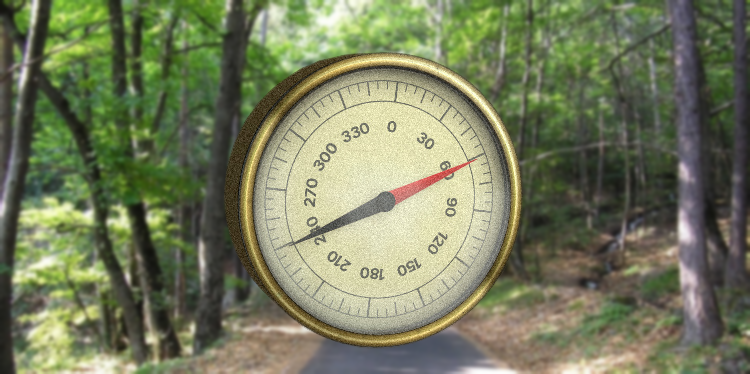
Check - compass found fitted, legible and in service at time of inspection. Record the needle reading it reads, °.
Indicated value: 60 °
